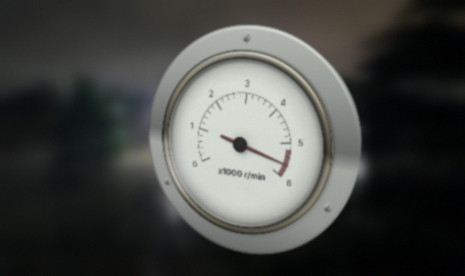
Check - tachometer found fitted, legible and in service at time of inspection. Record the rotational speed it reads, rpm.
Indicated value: 5600 rpm
